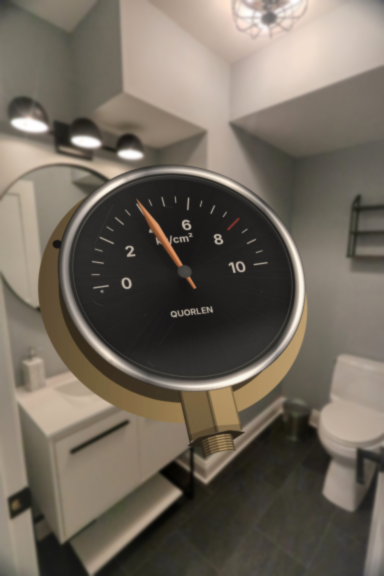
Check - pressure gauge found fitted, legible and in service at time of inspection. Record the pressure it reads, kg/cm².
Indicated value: 4 kg/cm²
